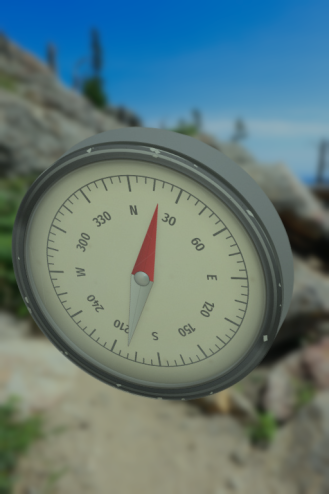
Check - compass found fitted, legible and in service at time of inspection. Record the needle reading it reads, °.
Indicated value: 20 °
